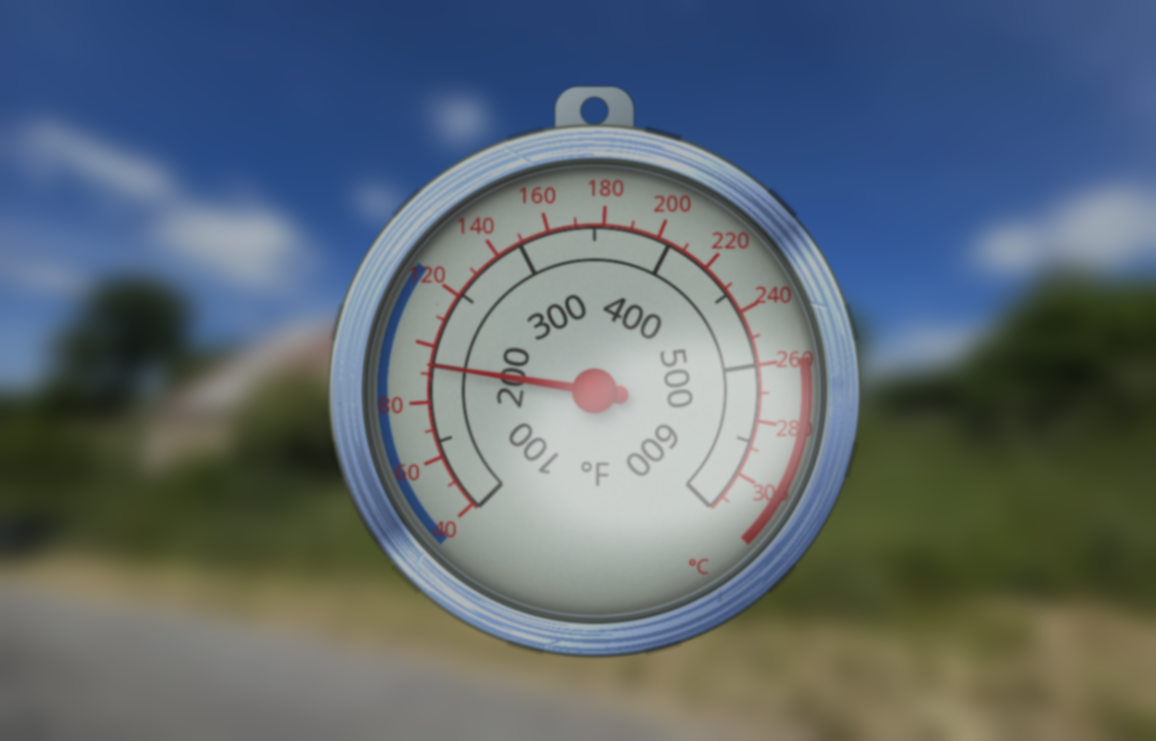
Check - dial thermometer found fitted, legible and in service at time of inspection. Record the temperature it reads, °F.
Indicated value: 200 °F
